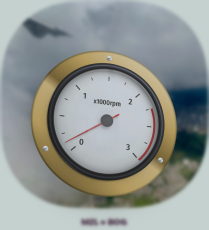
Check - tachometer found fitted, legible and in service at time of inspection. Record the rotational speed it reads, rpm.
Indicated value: 125 rpm
